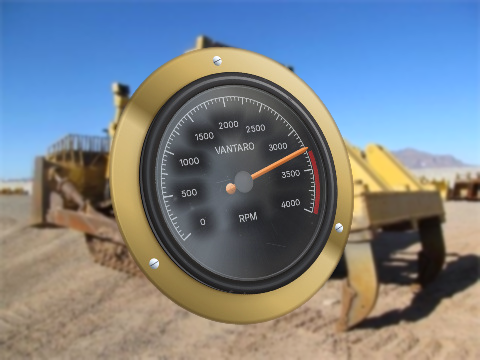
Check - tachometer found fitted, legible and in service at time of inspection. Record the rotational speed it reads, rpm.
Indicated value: 3250 rpm
